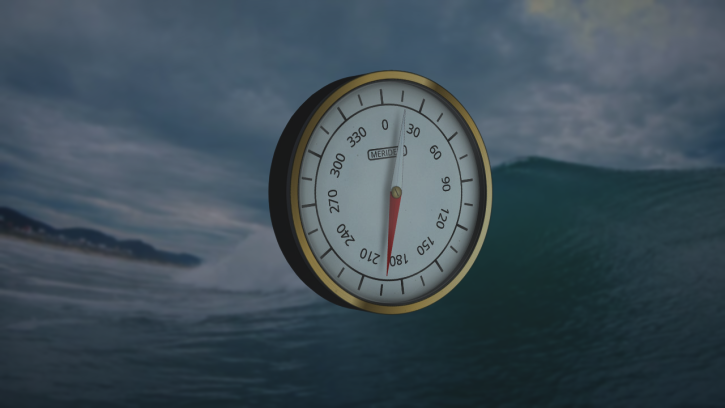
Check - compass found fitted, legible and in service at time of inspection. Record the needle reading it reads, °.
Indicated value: 195 °
